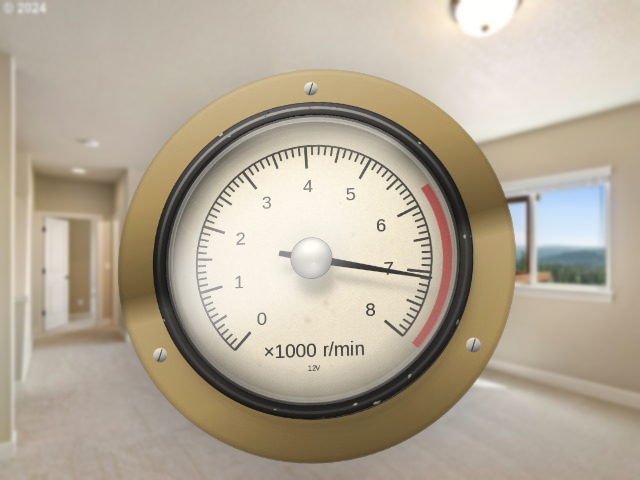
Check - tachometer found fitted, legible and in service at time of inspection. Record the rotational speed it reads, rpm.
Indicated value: 7100 rpm
